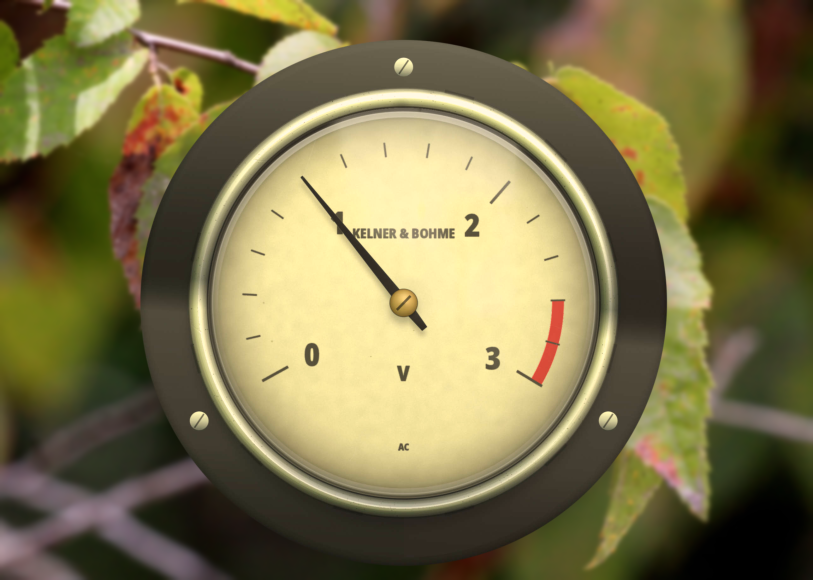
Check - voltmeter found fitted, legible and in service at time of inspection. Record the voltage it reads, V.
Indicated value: 1 V
